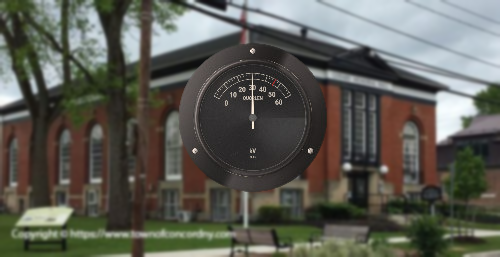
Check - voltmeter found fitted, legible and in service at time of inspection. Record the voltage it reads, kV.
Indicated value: 30 kV
